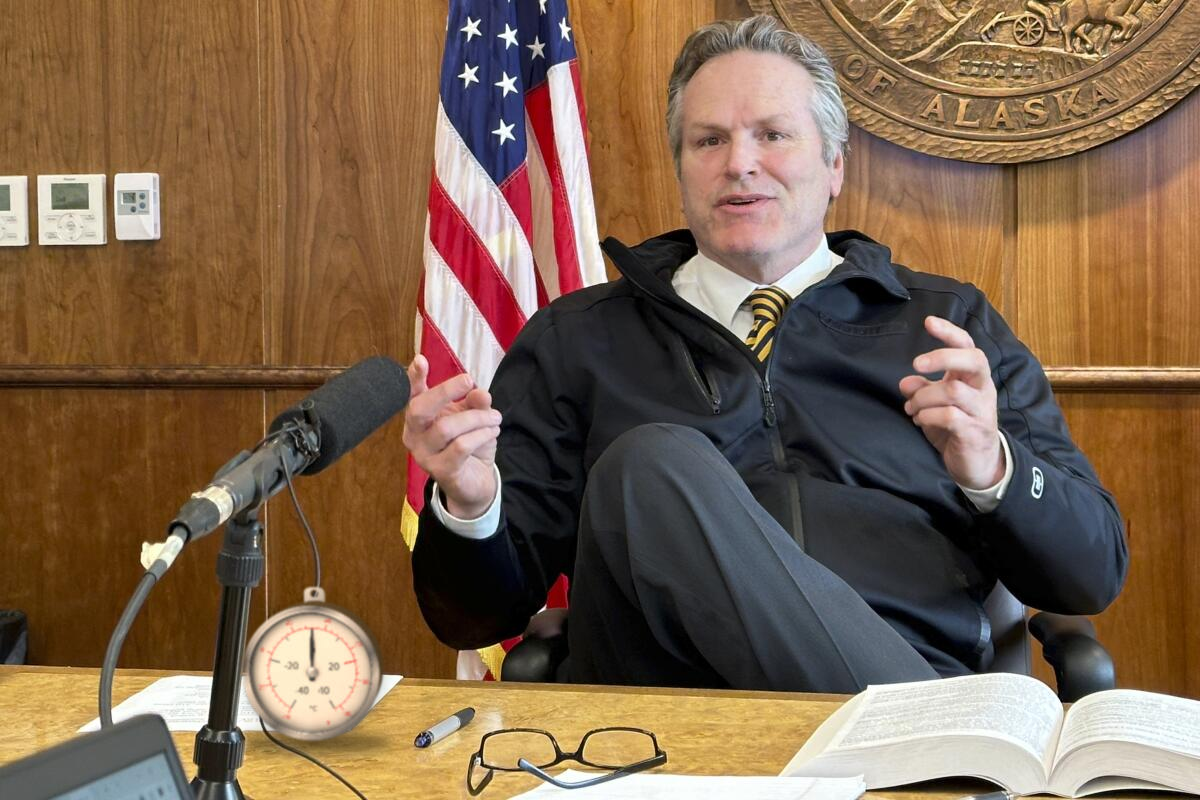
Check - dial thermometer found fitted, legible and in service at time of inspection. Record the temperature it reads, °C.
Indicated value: 0 °C
